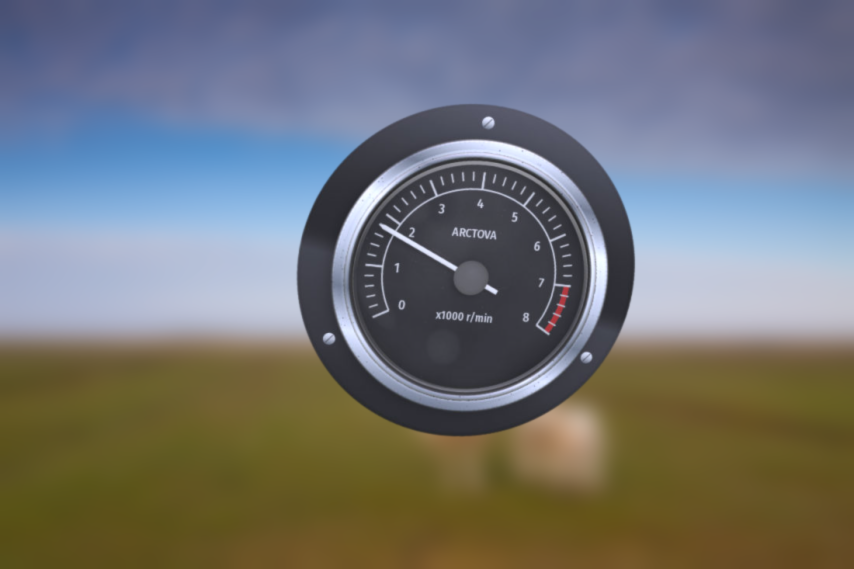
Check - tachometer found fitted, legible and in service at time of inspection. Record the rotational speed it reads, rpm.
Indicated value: 1800 rpm
